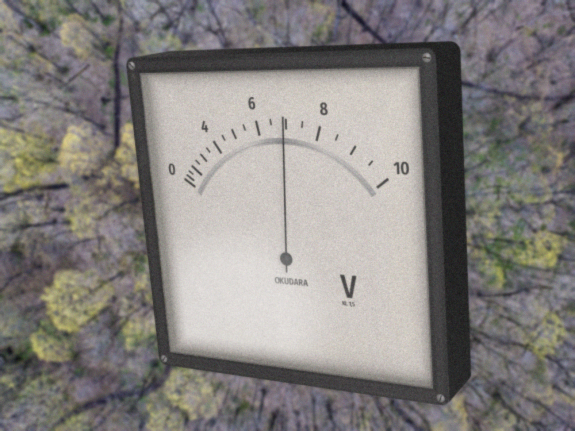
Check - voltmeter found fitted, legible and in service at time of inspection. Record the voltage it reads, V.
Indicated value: 7 V
